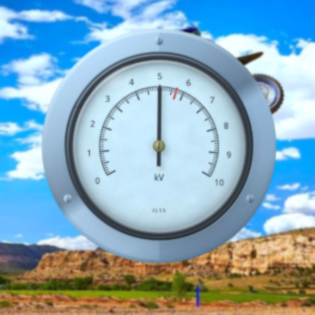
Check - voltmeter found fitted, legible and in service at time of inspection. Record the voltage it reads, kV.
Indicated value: 5 kV
